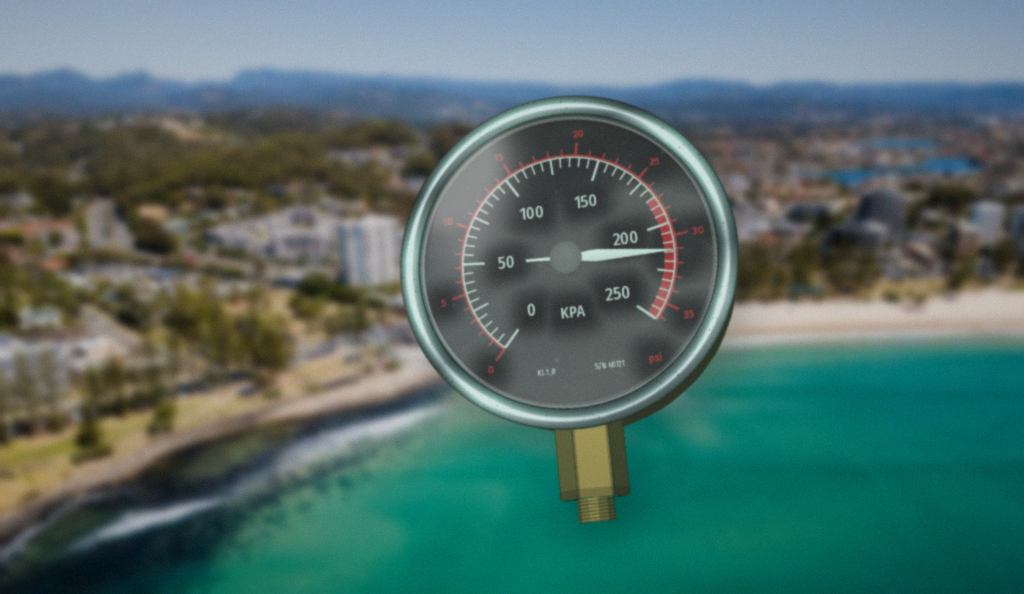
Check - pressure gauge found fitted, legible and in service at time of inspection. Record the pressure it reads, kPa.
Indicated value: 215 kPa
